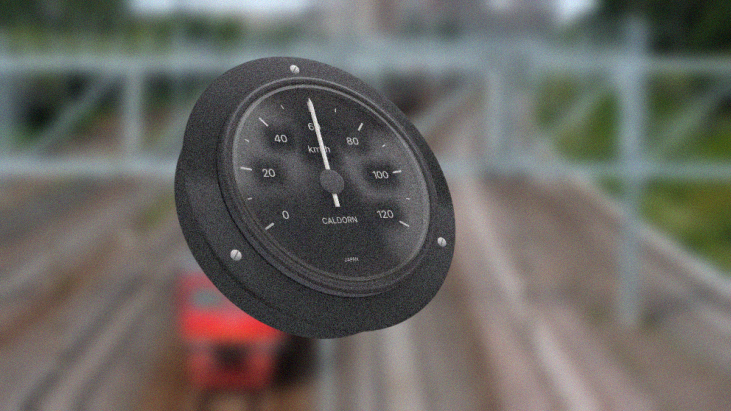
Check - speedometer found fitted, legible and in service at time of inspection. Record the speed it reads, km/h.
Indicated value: 60 km/h
